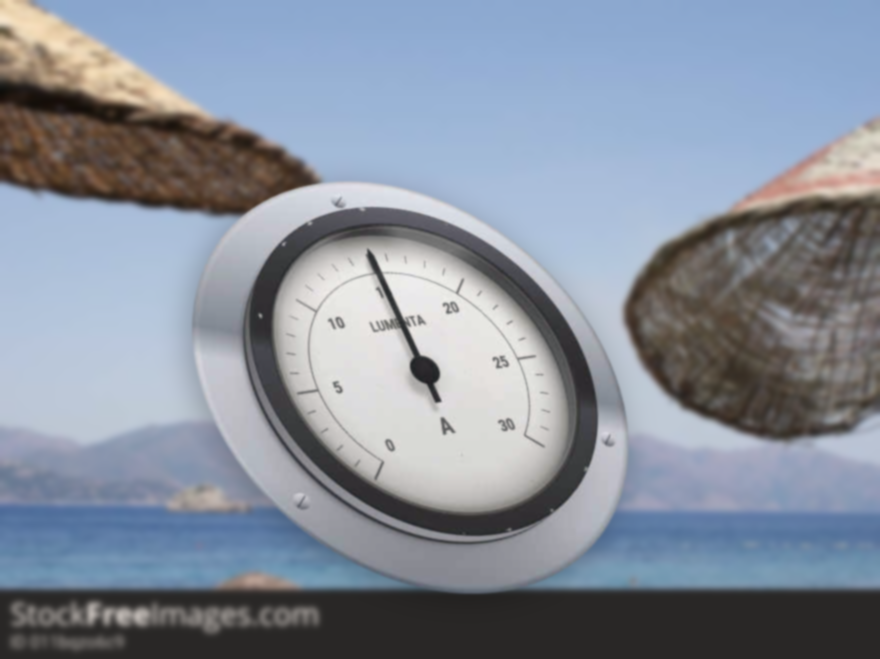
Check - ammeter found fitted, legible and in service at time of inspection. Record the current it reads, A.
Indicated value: 15 A
